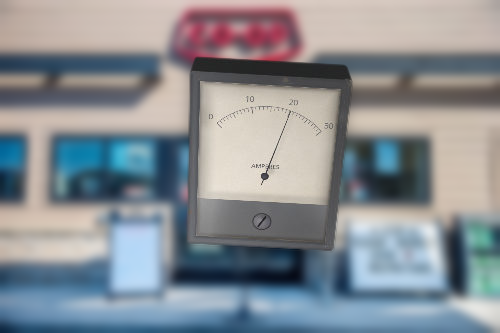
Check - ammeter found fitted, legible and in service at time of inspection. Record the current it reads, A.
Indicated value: 20 A
